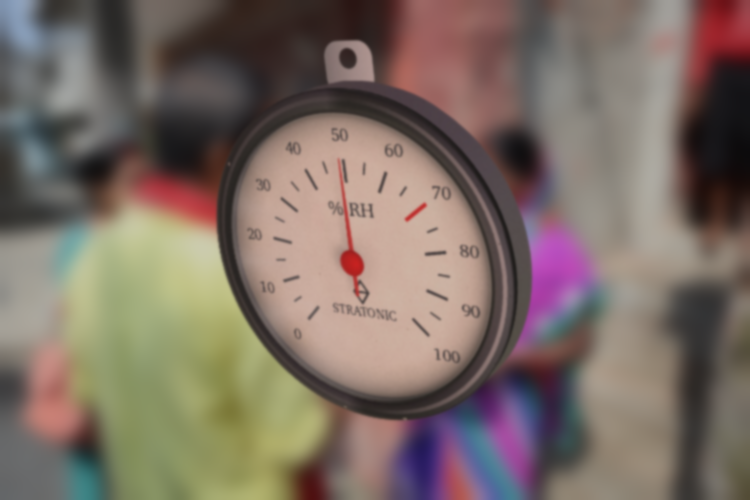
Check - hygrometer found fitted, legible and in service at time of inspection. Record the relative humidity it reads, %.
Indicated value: 50 %
